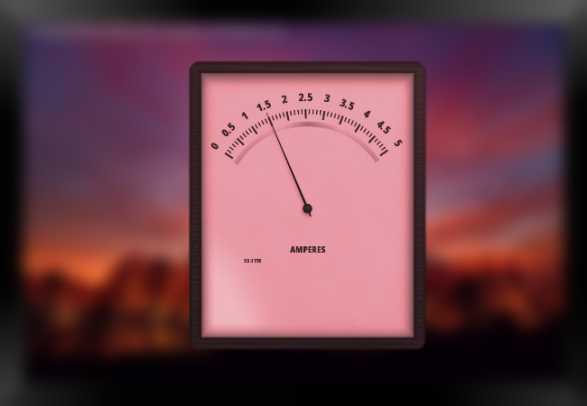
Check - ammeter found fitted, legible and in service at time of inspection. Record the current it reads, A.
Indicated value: 1.5 A
